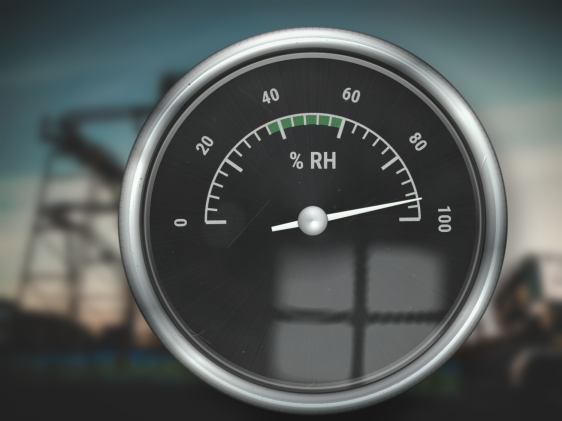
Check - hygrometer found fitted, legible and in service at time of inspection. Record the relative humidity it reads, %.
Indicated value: 94 %
